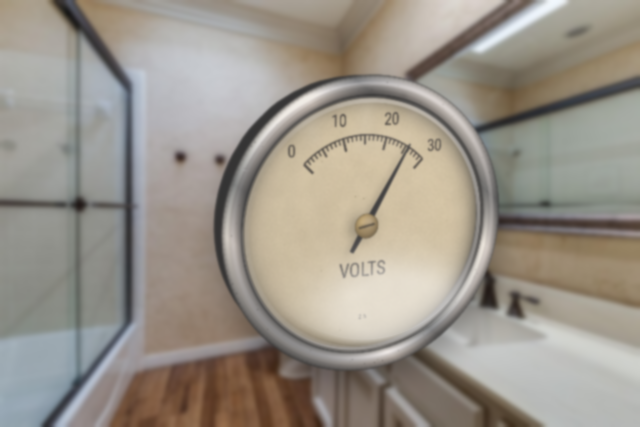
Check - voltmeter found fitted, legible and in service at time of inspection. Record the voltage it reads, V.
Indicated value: 25 V
